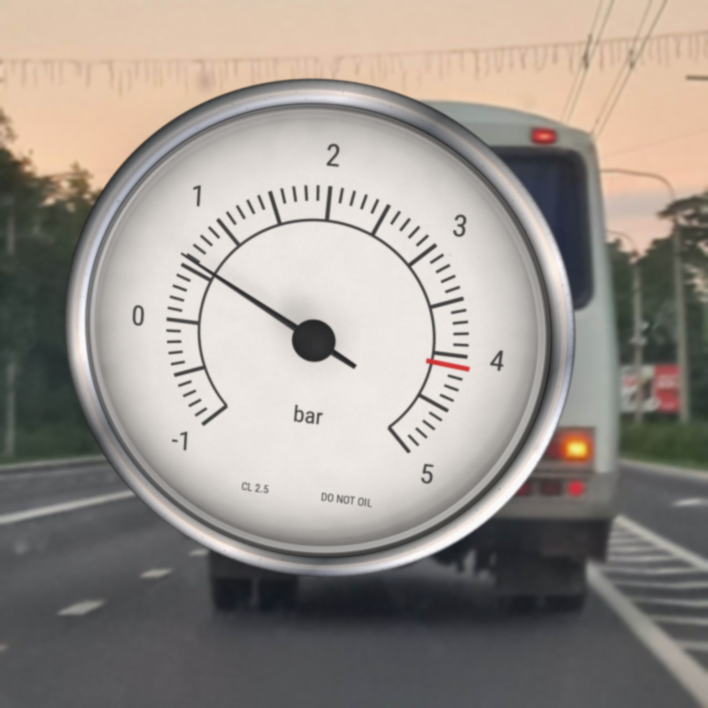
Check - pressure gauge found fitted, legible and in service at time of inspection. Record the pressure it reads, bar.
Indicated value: 0.6 bar
